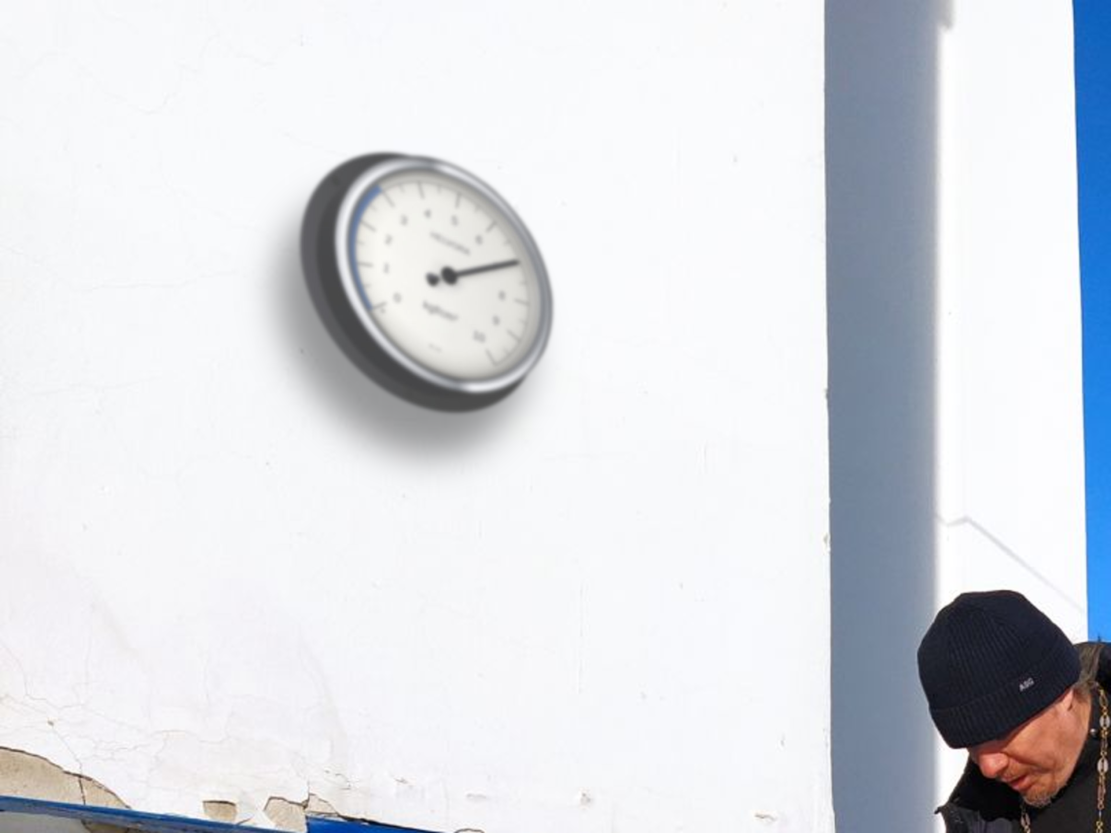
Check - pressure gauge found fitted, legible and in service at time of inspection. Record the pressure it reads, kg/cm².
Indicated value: 7 kg/cm²
